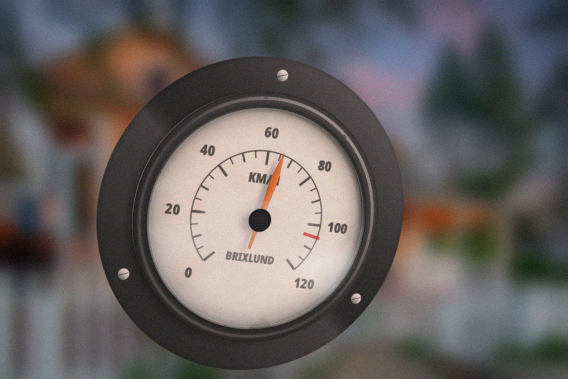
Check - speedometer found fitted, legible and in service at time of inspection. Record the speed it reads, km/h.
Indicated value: 65 km/h
